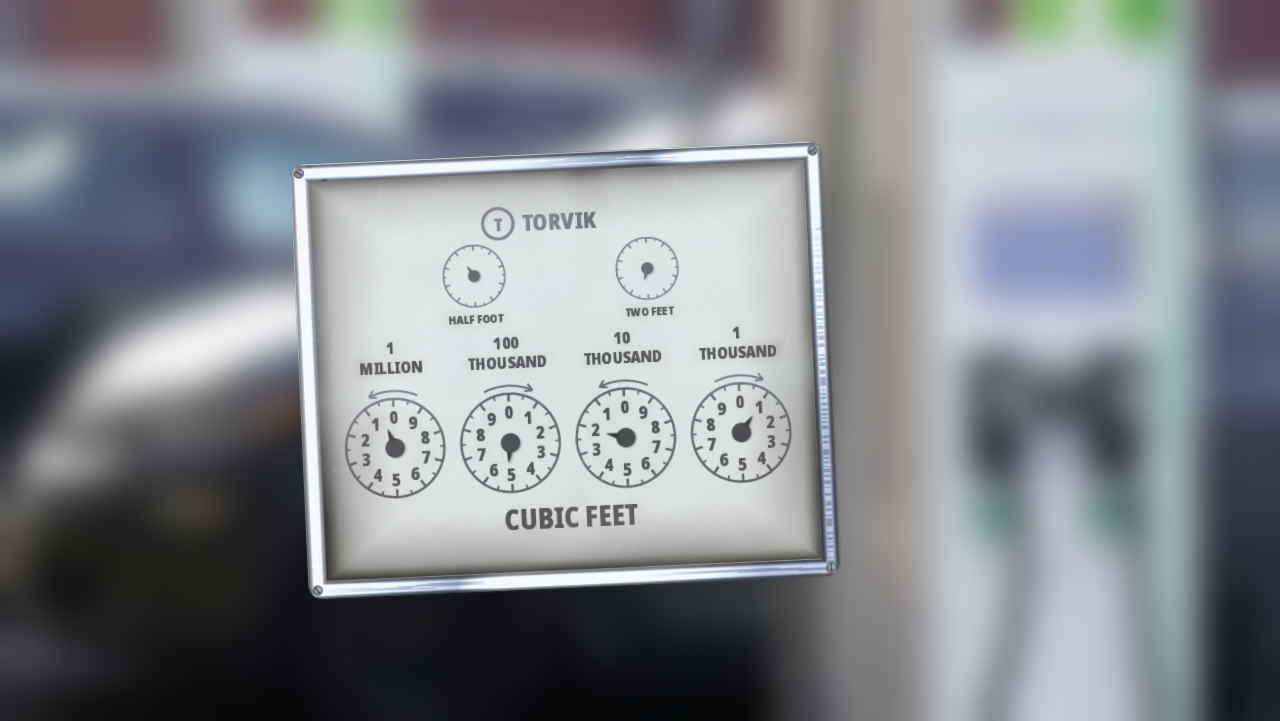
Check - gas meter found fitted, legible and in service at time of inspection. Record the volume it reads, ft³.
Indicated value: 52100 ft³
